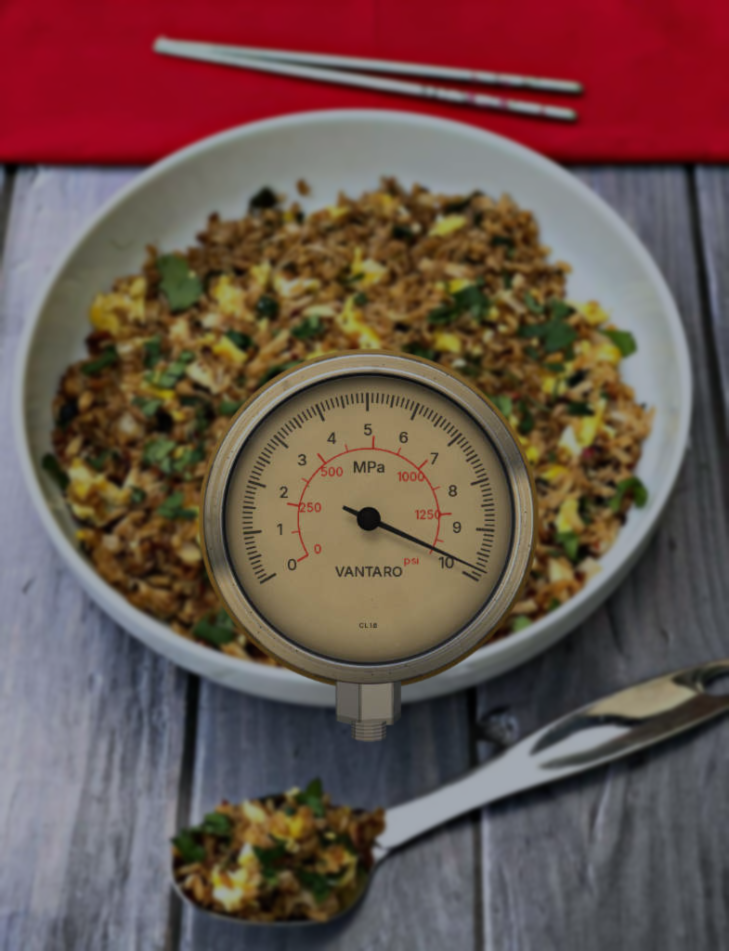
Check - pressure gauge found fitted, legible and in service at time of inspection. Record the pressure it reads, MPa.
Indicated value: 9.8 MPa
